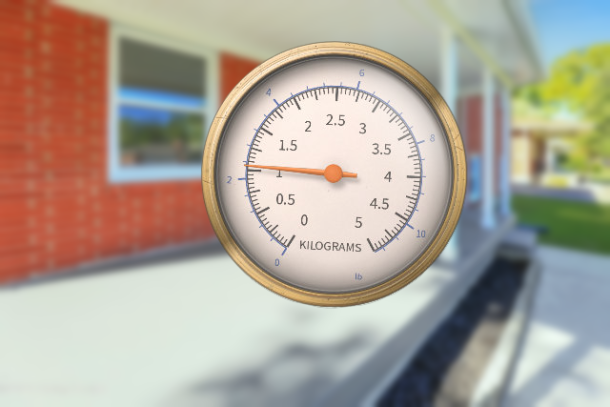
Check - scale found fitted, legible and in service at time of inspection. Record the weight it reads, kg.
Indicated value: 1.05 kg
